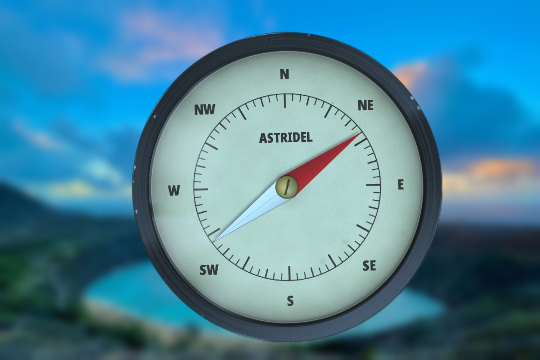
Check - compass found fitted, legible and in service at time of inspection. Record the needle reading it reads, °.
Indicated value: 55 °
